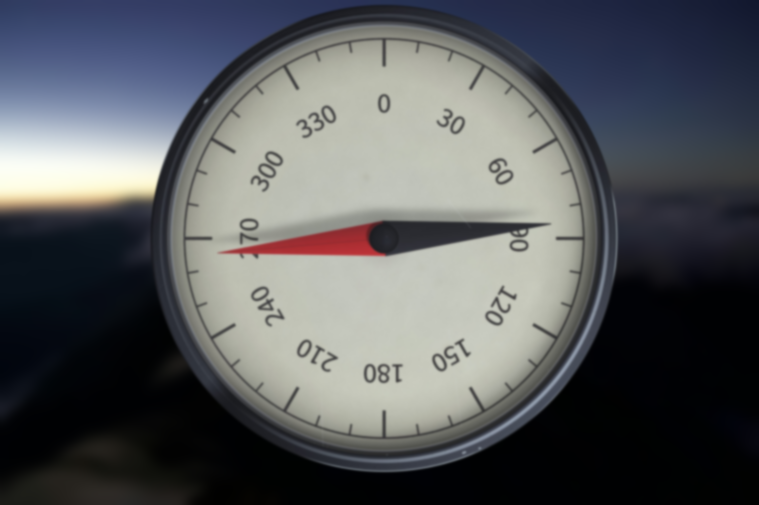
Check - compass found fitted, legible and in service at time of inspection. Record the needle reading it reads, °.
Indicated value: 265 °
